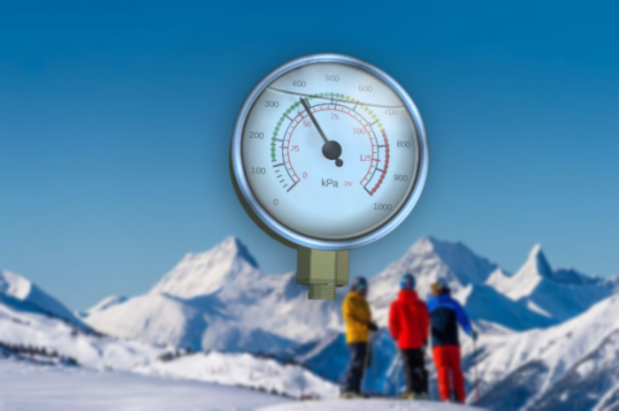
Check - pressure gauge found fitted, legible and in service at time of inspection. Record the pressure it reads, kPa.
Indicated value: 380 kPa
